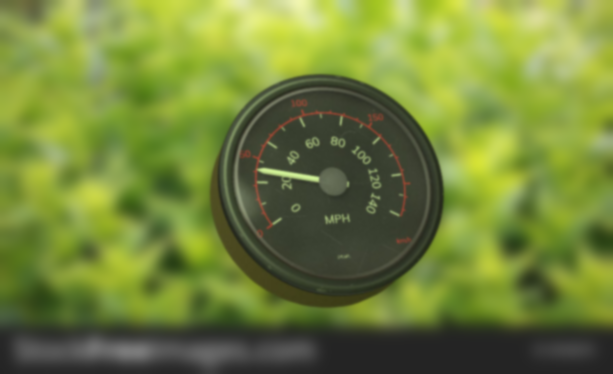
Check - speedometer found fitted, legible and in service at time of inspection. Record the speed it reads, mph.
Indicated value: 25 mph
